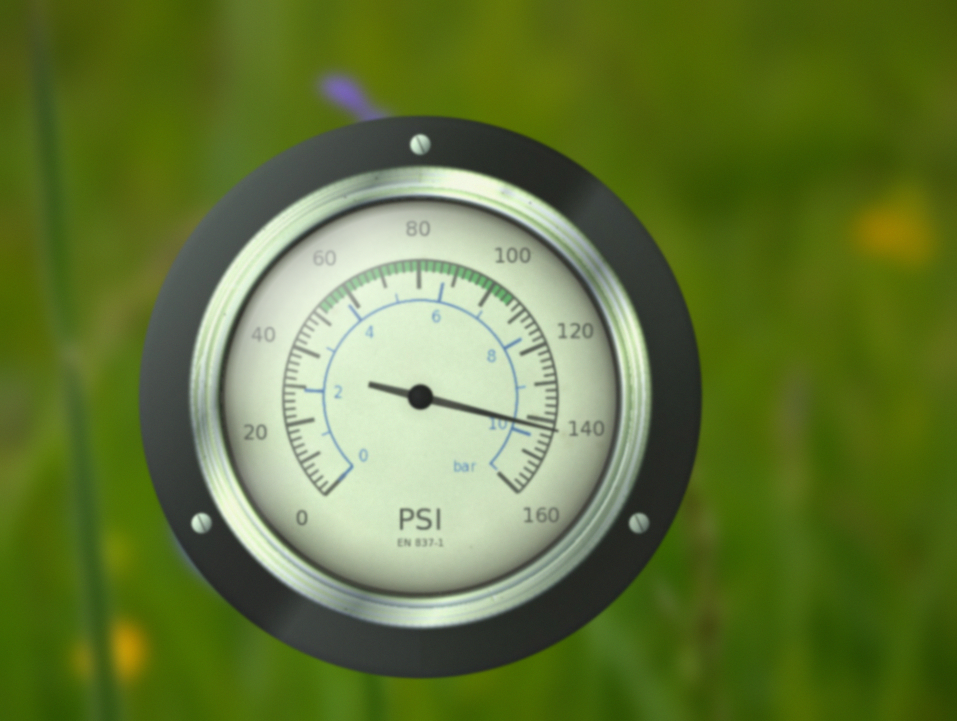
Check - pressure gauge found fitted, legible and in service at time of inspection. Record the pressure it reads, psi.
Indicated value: 142 psi
